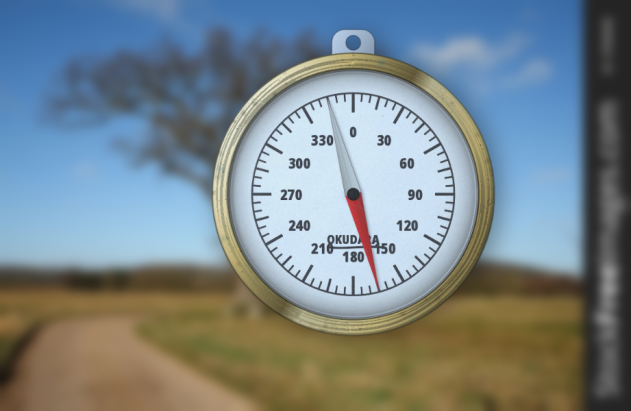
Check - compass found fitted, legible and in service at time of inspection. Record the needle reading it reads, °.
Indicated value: 165 °
